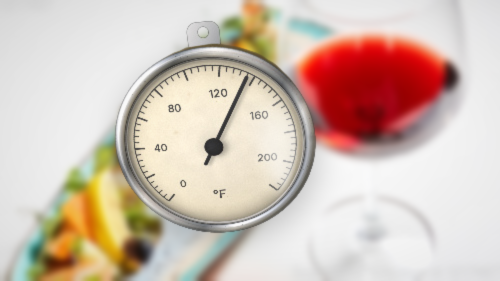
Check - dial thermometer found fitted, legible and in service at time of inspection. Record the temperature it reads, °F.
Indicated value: 136 °F
